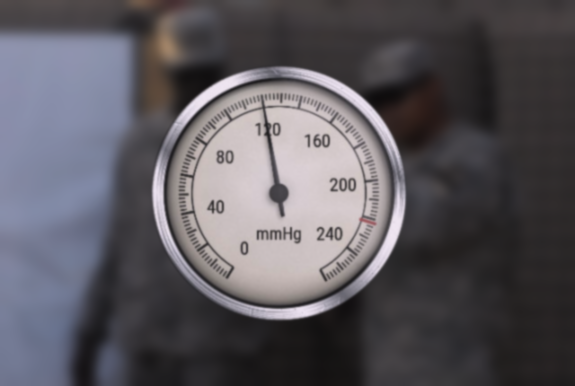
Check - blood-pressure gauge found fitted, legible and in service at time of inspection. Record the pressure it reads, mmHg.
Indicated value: 120 mmHg
